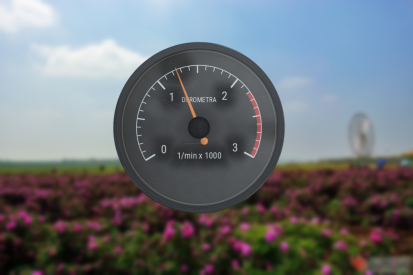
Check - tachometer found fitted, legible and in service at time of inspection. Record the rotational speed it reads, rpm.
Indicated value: 1250 rpm
